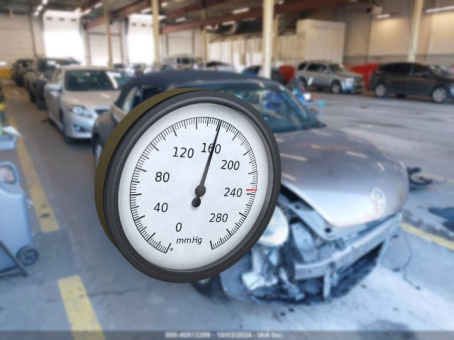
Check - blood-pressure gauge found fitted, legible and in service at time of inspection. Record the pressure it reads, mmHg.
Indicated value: 160 mmHg
